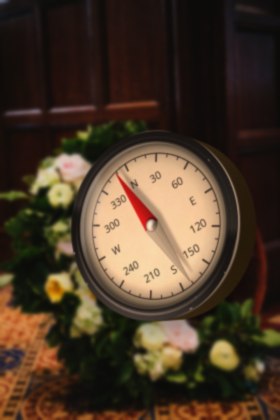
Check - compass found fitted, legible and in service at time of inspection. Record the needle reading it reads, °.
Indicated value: 350 °
